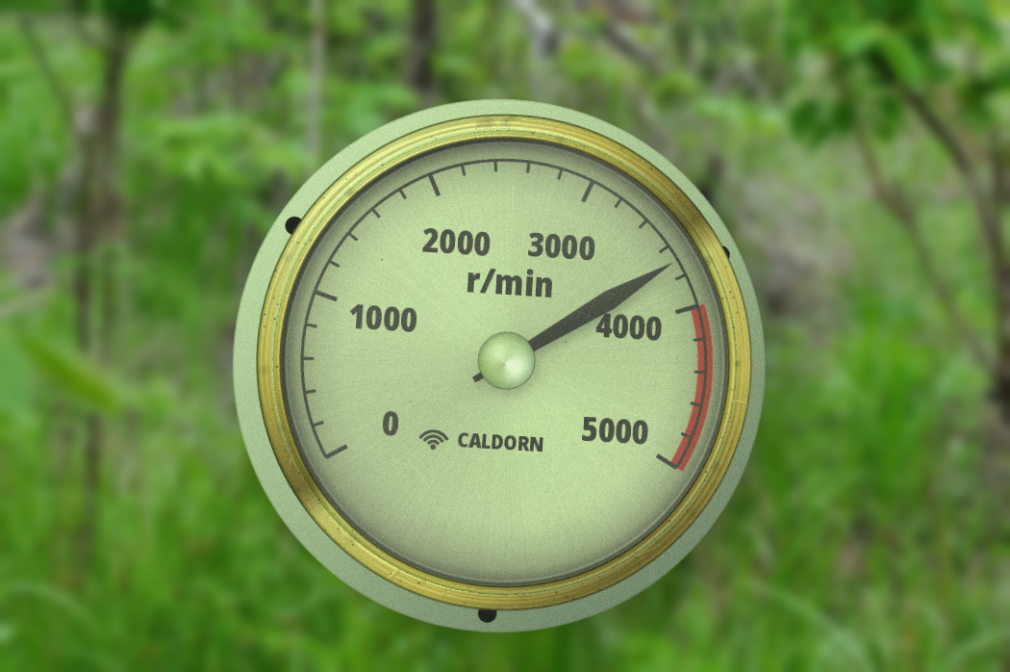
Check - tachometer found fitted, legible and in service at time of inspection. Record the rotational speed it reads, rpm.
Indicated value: 3700 rpm
